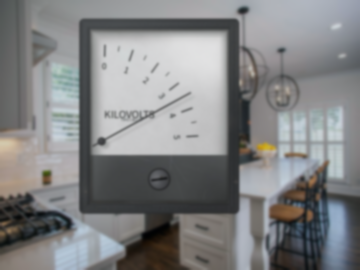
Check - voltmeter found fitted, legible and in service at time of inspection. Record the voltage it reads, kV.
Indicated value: 3.5 kV
